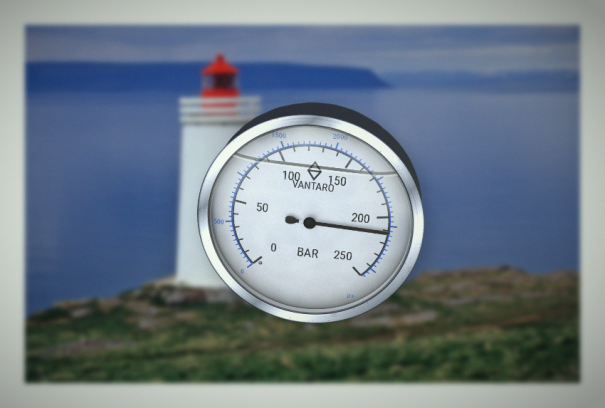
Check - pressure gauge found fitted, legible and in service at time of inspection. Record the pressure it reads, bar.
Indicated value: 210 bar
